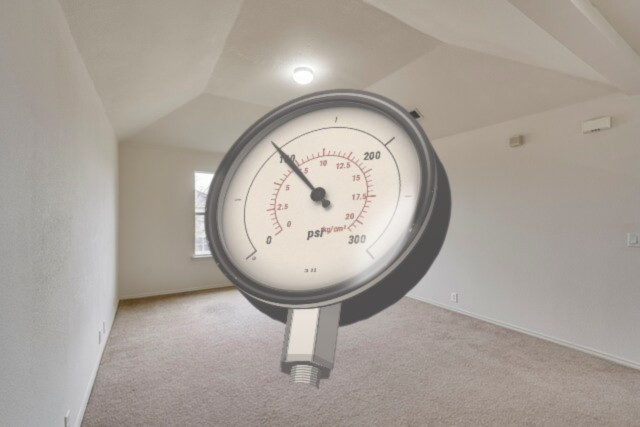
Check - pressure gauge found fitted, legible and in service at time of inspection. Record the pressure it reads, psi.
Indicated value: 100 psi
